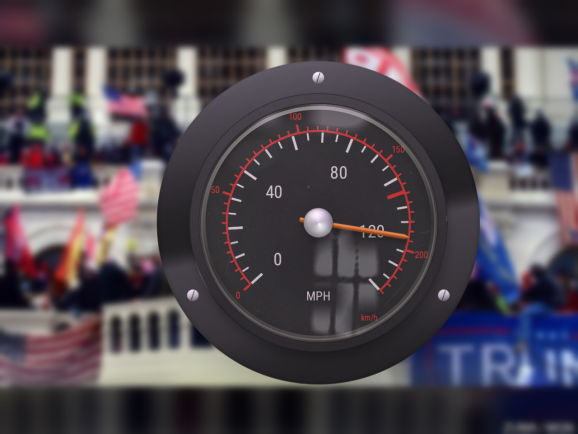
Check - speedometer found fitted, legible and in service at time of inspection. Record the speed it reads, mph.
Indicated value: 120 mph
